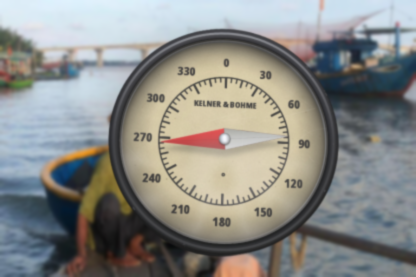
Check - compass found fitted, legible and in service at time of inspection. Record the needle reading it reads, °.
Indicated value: 265 °
